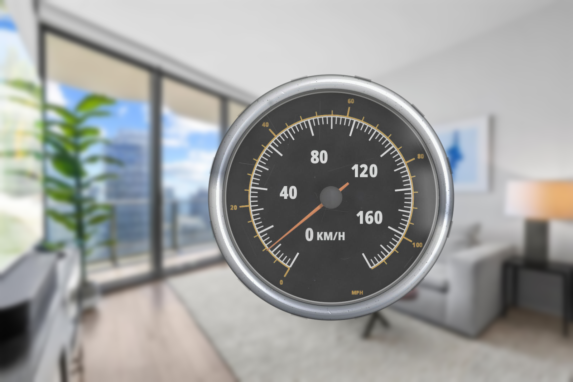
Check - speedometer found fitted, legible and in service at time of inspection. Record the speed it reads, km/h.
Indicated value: 12 km/h
